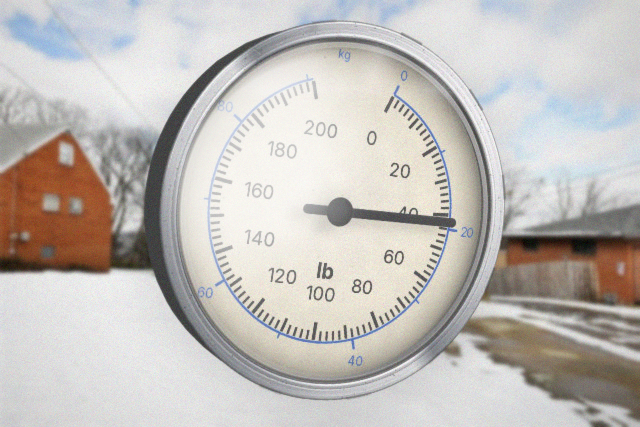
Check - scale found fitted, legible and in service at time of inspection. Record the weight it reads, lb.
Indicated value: 42 lb
